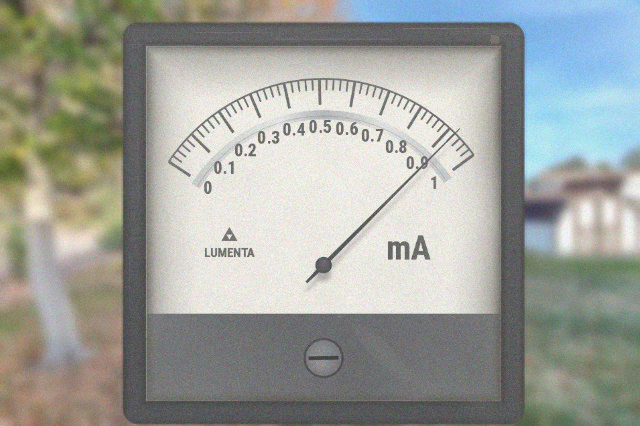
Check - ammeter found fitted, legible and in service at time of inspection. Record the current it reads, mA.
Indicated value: 0.92 mA
